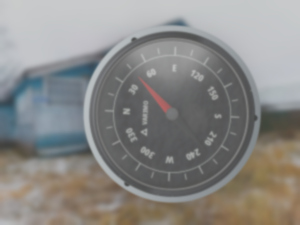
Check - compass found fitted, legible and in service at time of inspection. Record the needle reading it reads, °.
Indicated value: 45 °
